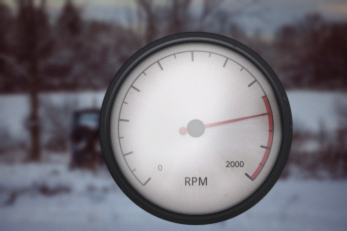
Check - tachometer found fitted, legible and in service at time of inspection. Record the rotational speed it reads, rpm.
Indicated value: 1600 rpm
